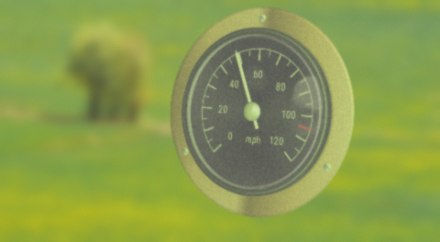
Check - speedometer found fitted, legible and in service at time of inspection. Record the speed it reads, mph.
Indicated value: 50 mph
